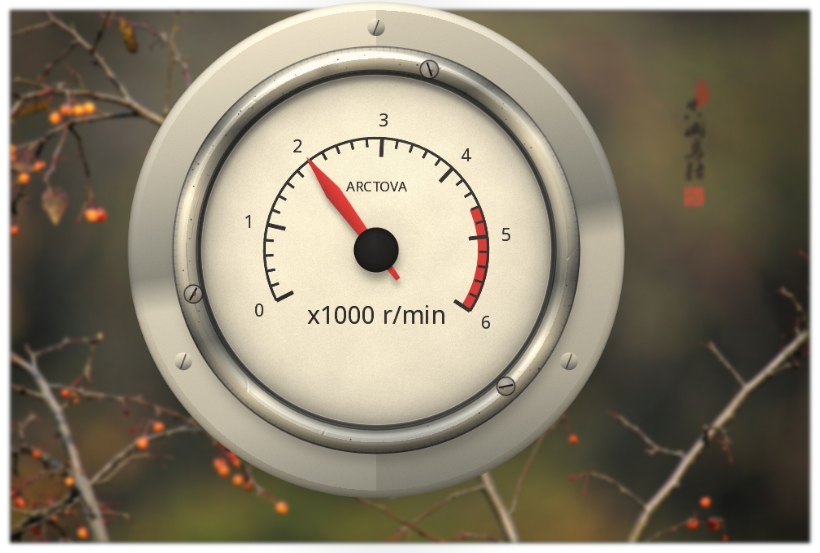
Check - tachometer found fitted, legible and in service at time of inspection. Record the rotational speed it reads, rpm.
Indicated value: 2000 rpm
